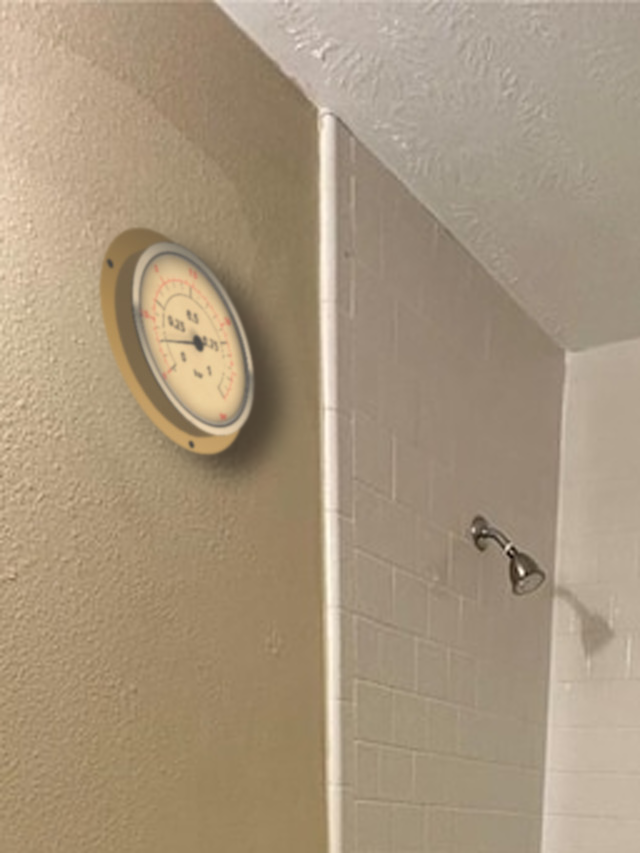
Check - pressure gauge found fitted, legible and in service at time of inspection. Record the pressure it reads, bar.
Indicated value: 0.1 bar
